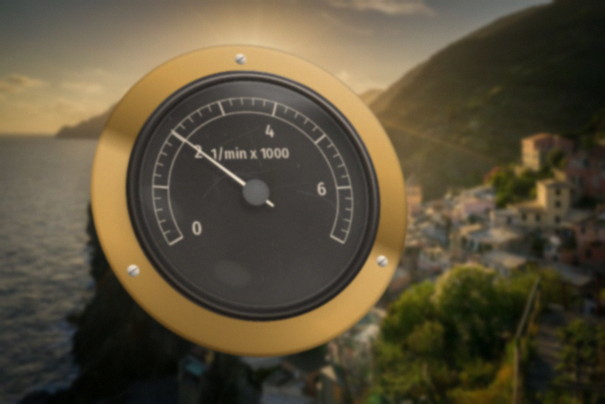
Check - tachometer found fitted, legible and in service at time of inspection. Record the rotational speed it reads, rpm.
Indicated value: 2000 rpm
